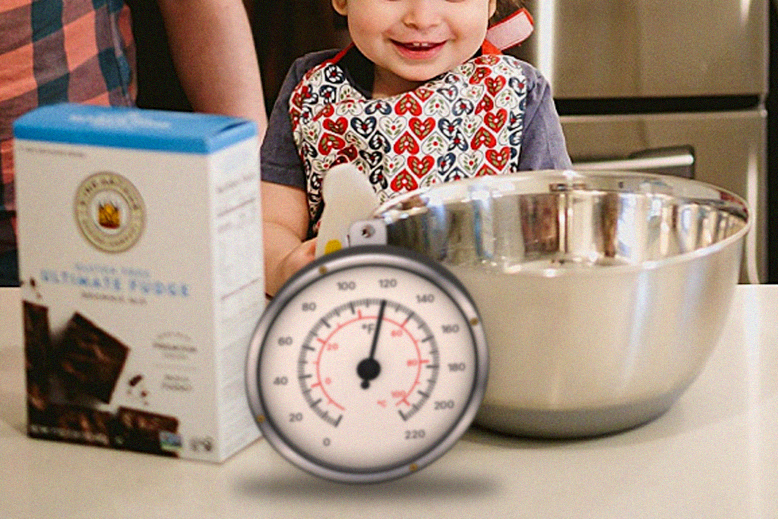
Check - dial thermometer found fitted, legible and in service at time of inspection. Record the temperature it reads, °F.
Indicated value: 120 °F
